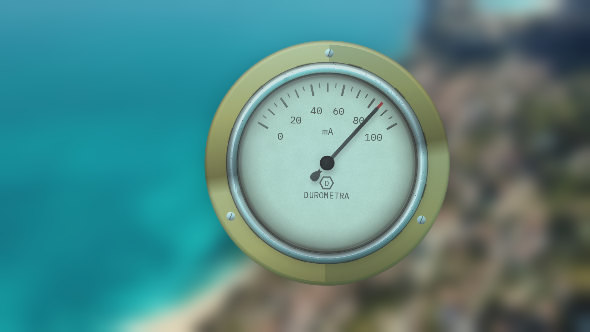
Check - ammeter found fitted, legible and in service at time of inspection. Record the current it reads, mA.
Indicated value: 85 mA
